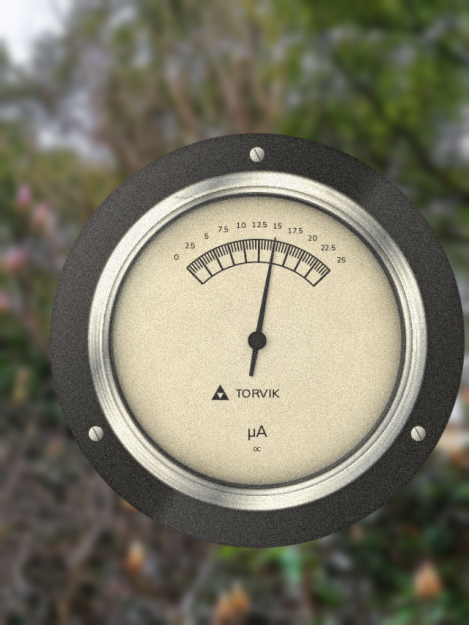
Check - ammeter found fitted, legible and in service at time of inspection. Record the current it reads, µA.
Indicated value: 15 µA
